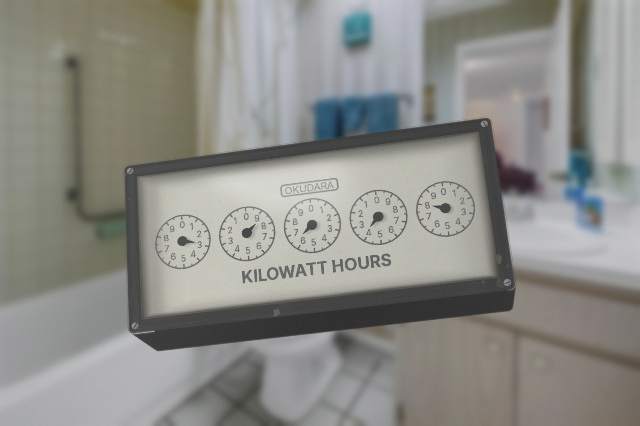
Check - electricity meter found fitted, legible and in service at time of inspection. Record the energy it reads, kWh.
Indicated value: 28638 kWh
